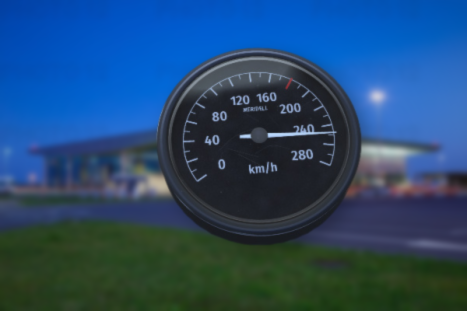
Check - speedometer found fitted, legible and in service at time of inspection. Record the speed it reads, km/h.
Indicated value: 250 km/h
